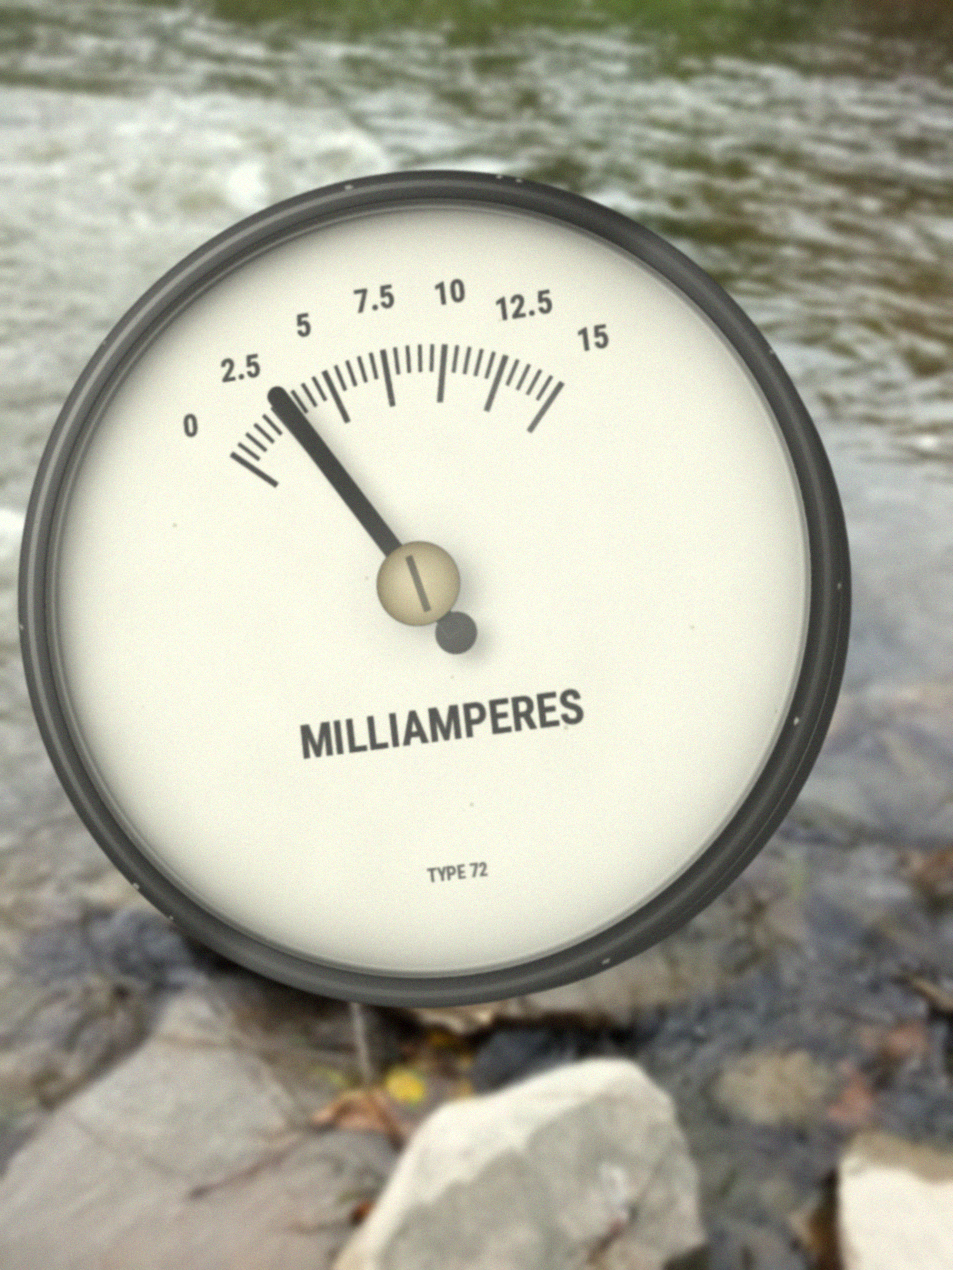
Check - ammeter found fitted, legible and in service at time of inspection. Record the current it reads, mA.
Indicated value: 3 mA
